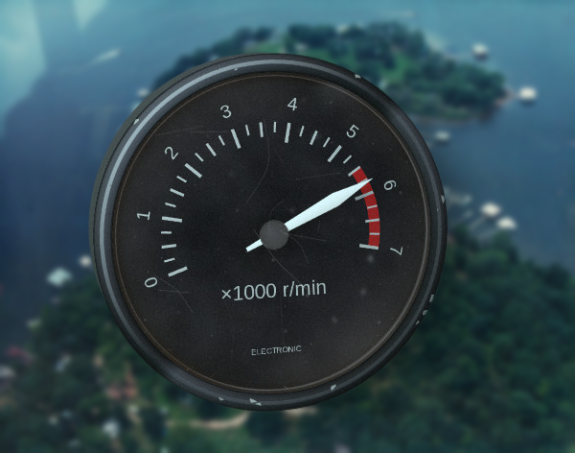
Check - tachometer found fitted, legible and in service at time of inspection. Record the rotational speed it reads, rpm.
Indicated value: 5750 rpm
